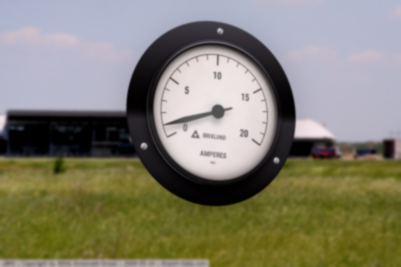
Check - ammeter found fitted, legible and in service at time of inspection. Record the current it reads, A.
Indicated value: 1 A
